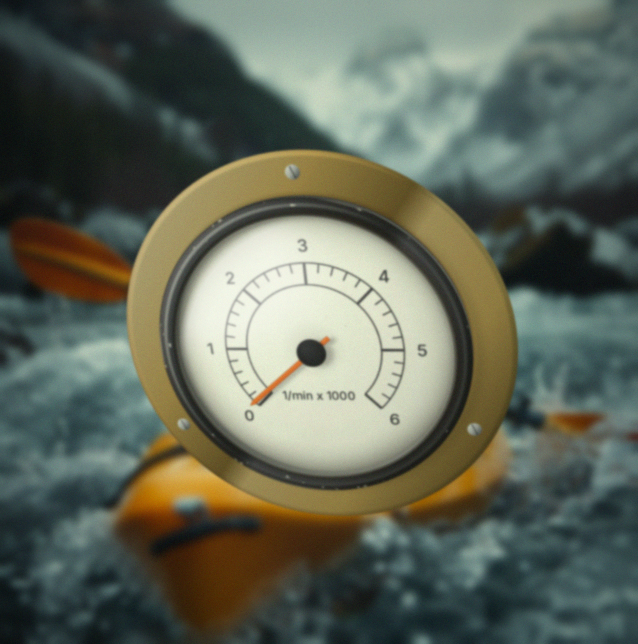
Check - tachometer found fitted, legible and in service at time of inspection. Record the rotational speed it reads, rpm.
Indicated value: 100 rpm
